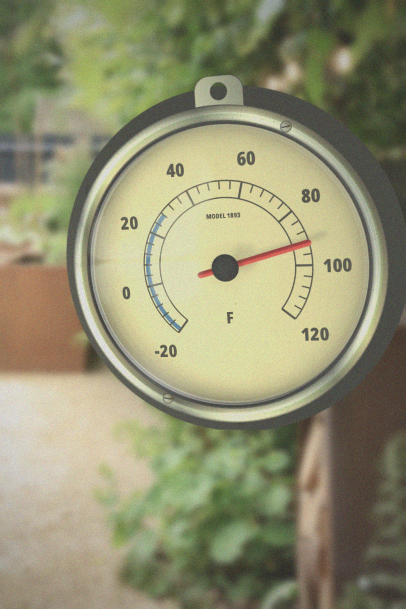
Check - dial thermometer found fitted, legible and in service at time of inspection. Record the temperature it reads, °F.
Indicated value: 92 °F
